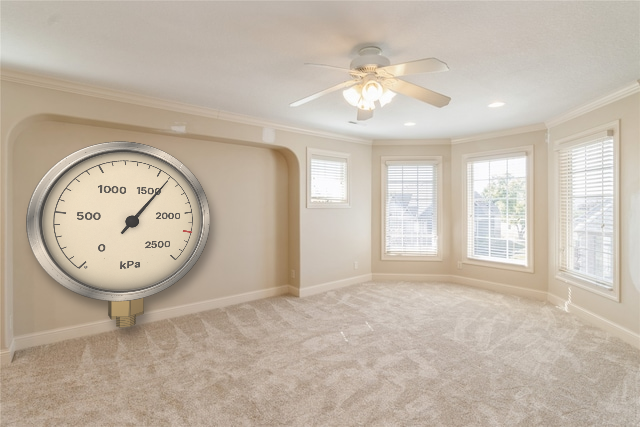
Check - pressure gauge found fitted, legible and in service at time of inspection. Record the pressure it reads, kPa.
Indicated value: 1600 kPa
